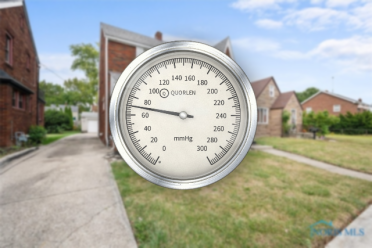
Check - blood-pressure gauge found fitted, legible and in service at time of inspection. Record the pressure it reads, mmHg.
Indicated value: 70 mmHg
